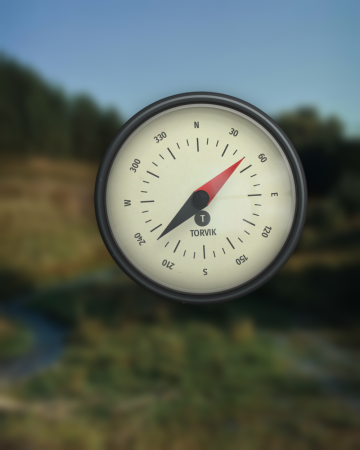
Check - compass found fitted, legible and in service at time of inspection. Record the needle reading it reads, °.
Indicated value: 50 °
